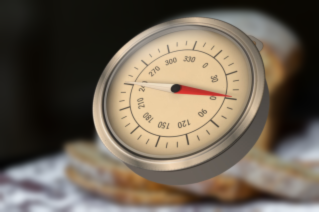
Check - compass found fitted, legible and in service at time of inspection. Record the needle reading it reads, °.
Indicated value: 60 °
